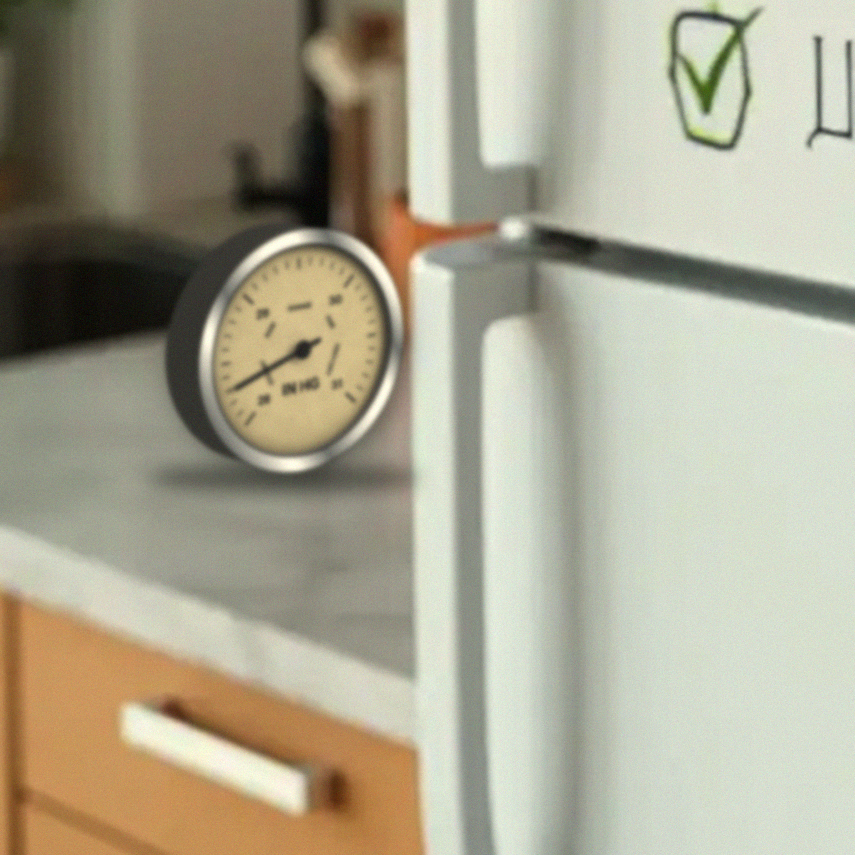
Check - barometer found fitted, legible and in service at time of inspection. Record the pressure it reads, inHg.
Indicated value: 28.3 inHg
